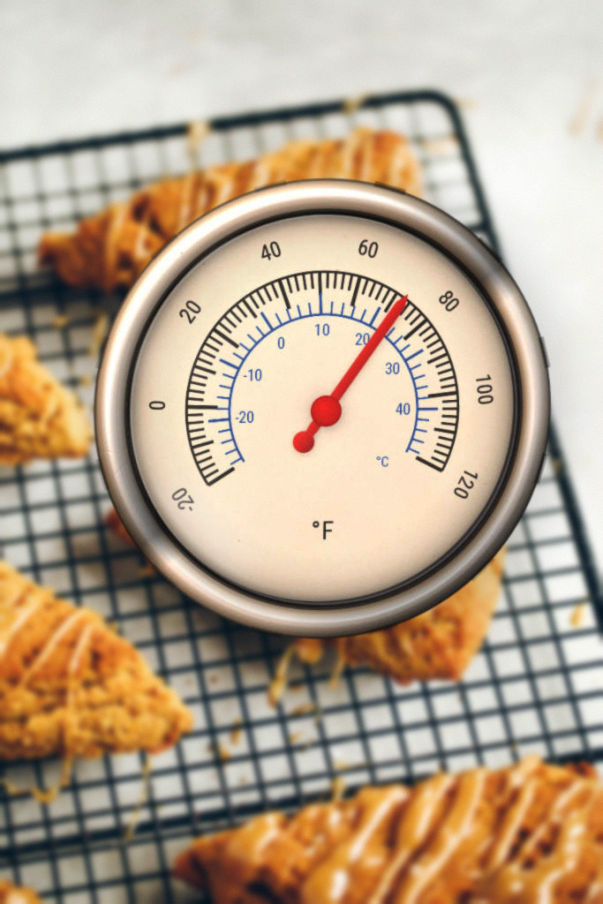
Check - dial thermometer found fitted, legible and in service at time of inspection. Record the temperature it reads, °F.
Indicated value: 72 °F
